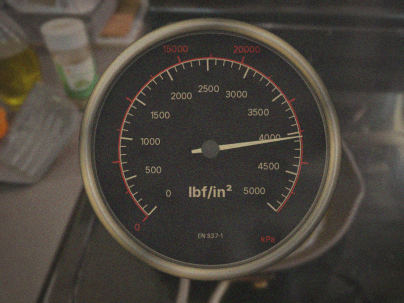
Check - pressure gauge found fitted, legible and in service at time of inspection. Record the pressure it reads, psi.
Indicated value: 4050 psi
